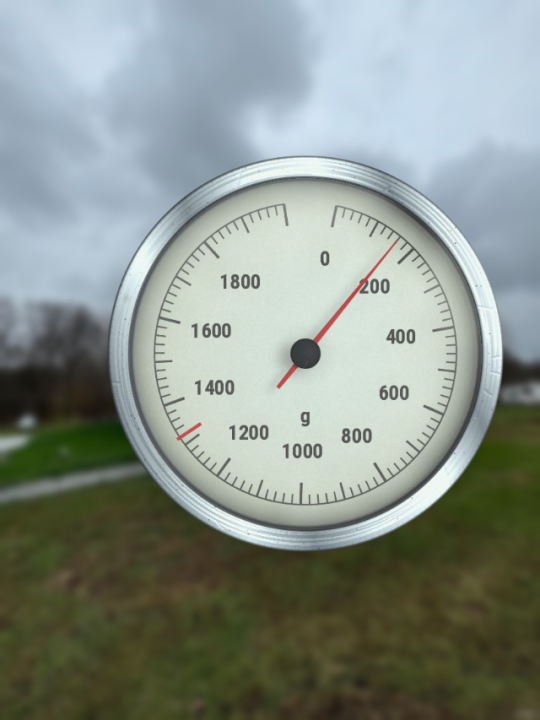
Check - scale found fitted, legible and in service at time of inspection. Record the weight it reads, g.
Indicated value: 160 g
